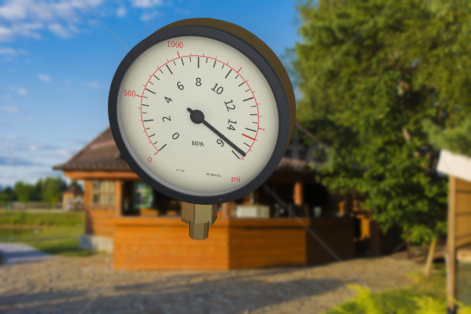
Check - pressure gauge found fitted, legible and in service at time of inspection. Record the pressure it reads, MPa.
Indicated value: 15.5 MPa
